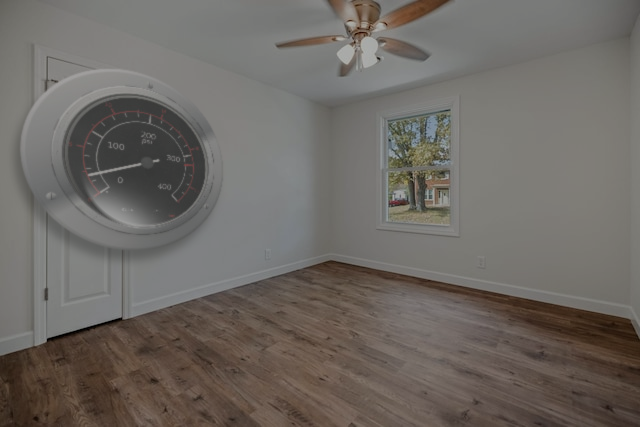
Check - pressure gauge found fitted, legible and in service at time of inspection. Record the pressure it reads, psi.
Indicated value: 30 psi
